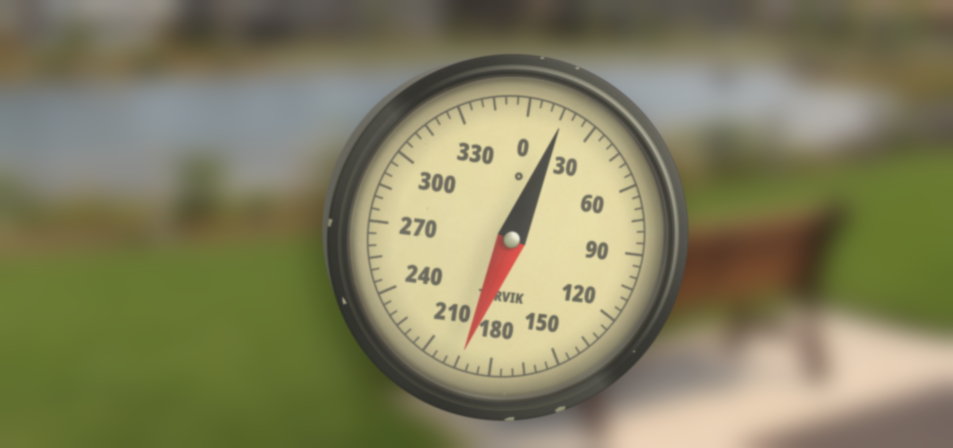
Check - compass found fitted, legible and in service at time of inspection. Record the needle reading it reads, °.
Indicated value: 195 °
